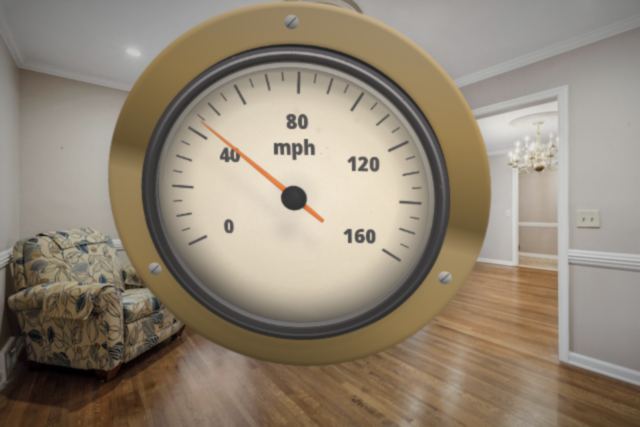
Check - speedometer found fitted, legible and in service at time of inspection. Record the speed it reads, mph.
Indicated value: 45 mph
